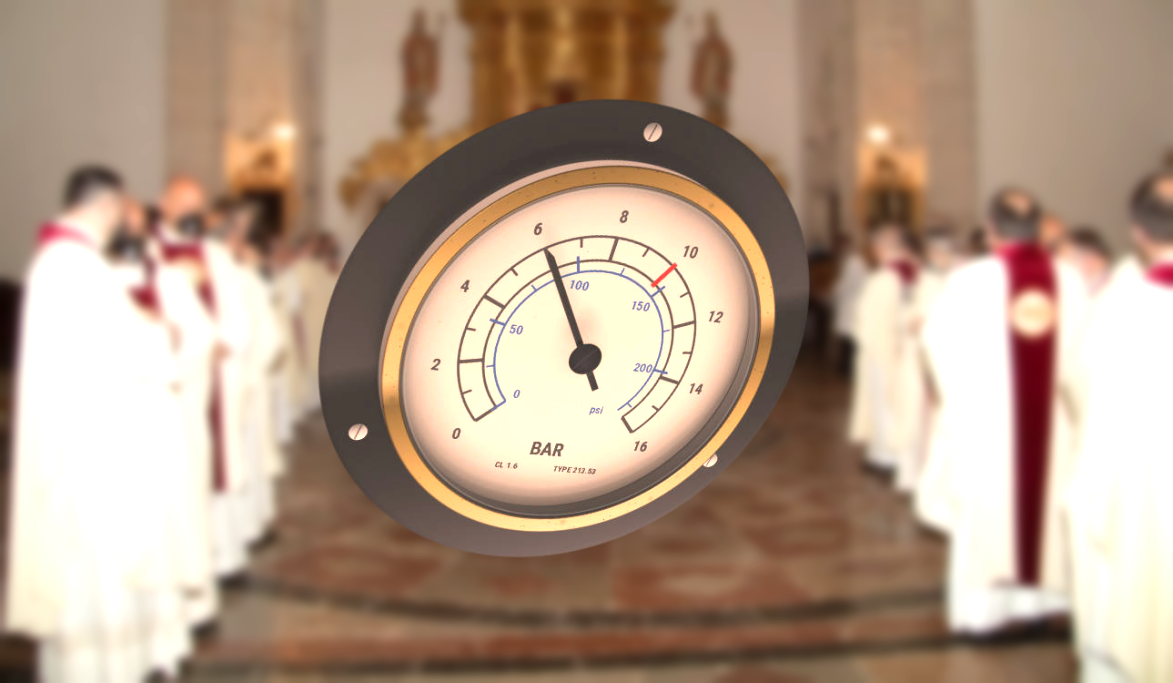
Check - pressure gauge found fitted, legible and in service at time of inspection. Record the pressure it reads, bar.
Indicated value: 6 bar
